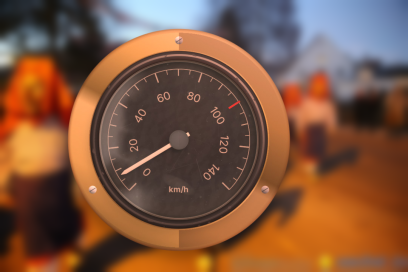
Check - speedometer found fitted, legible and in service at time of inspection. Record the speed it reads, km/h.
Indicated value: 7.5 km/h
